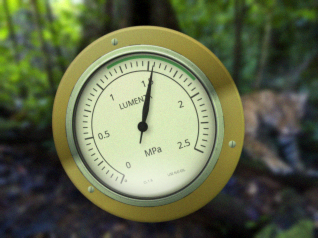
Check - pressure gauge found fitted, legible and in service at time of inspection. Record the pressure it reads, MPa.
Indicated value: 1.55 MPa
